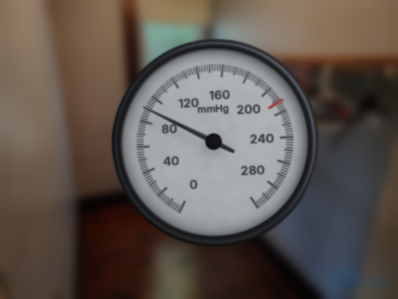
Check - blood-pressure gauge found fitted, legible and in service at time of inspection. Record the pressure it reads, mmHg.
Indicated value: 90 mmHg
